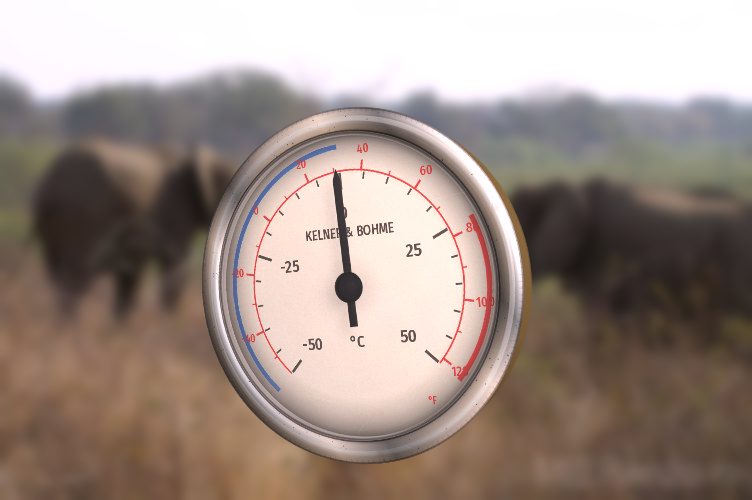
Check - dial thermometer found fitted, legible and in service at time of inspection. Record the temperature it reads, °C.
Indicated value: 0 °C
